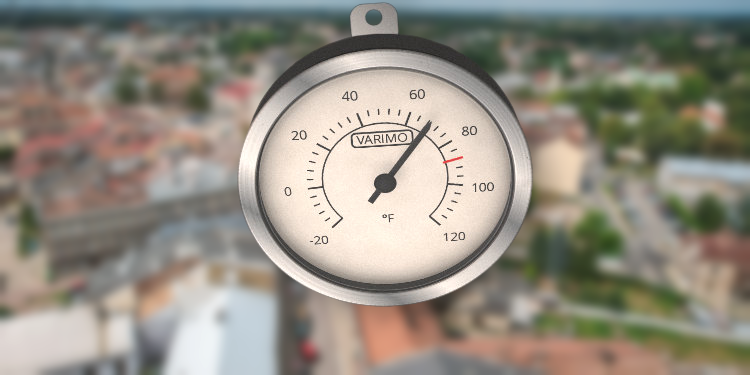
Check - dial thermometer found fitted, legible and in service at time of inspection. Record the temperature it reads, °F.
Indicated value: 68 °F
